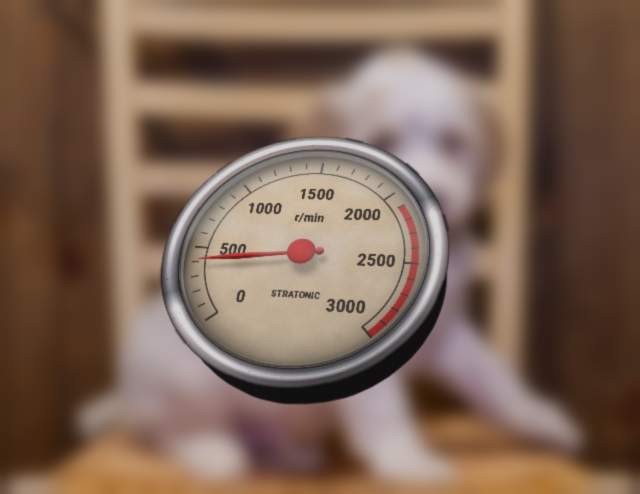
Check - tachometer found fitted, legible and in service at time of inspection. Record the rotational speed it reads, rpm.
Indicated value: 400 rpm
